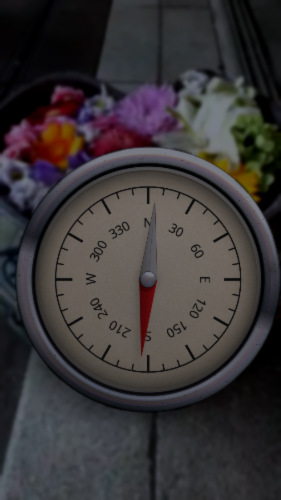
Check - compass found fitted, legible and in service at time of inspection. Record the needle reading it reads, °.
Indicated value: 185 °
